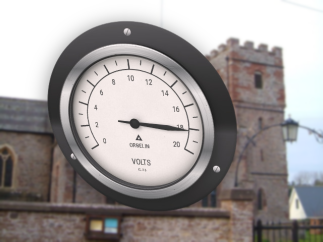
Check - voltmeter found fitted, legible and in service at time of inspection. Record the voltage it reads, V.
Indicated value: 18 V
